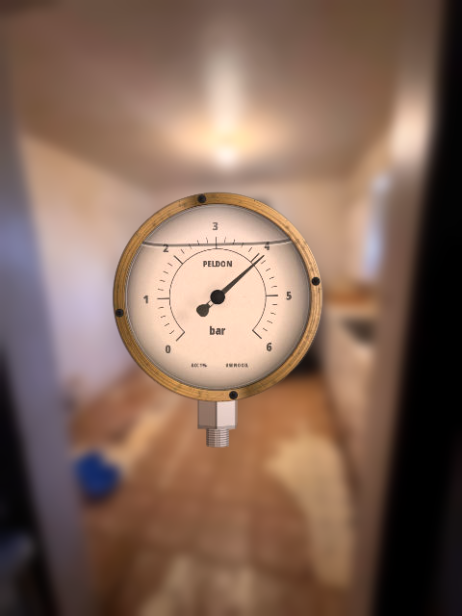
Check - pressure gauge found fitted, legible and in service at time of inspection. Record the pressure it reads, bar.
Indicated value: 4.1 bar
